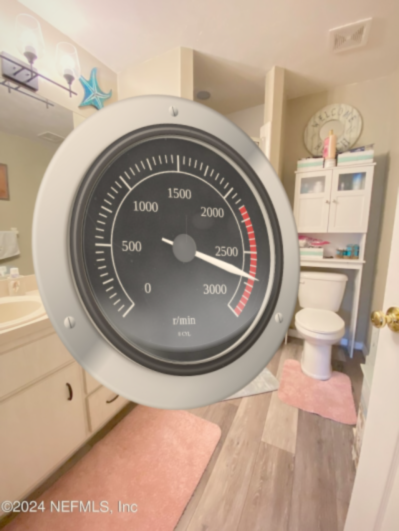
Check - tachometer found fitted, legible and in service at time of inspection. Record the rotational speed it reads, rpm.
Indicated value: 2700 rpm
